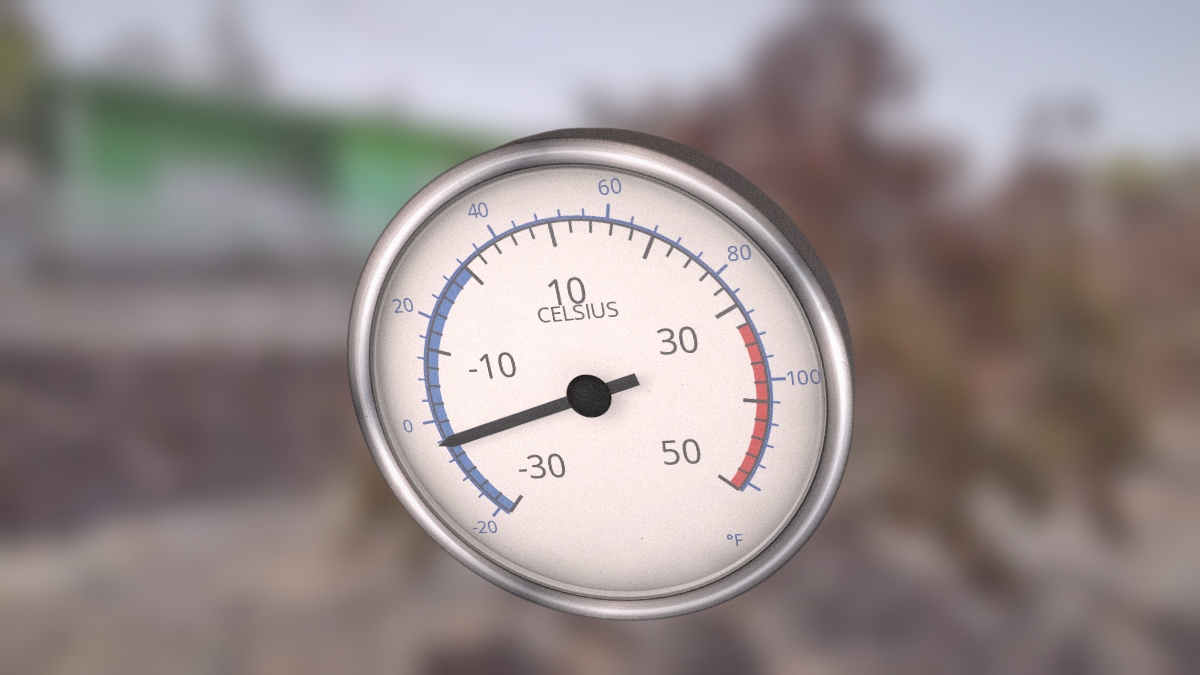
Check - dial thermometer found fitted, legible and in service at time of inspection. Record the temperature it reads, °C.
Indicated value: -20 °C
